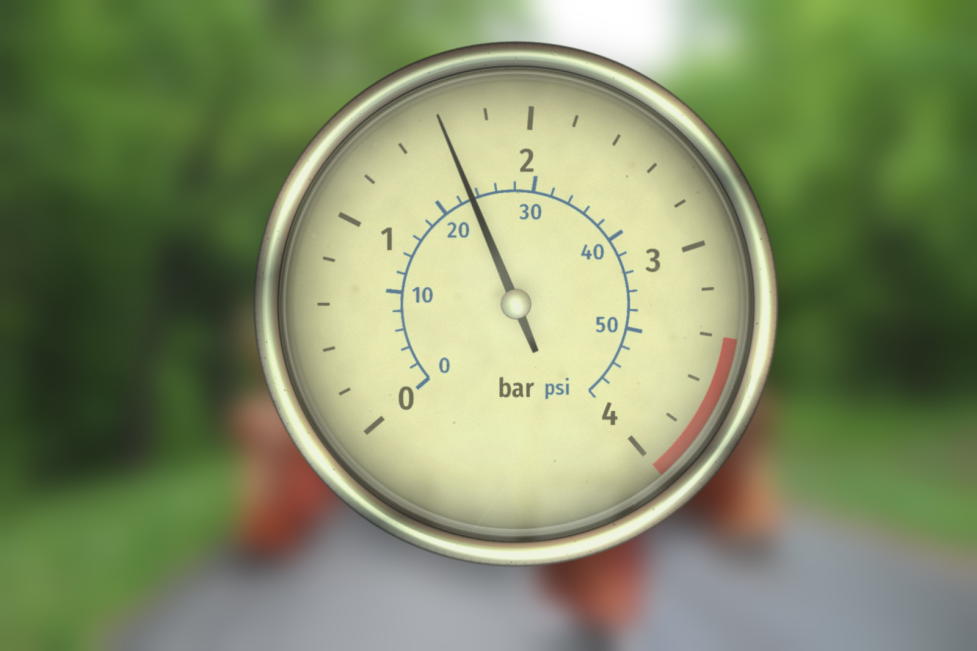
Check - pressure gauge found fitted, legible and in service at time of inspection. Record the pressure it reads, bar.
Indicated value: 1.6 bar
